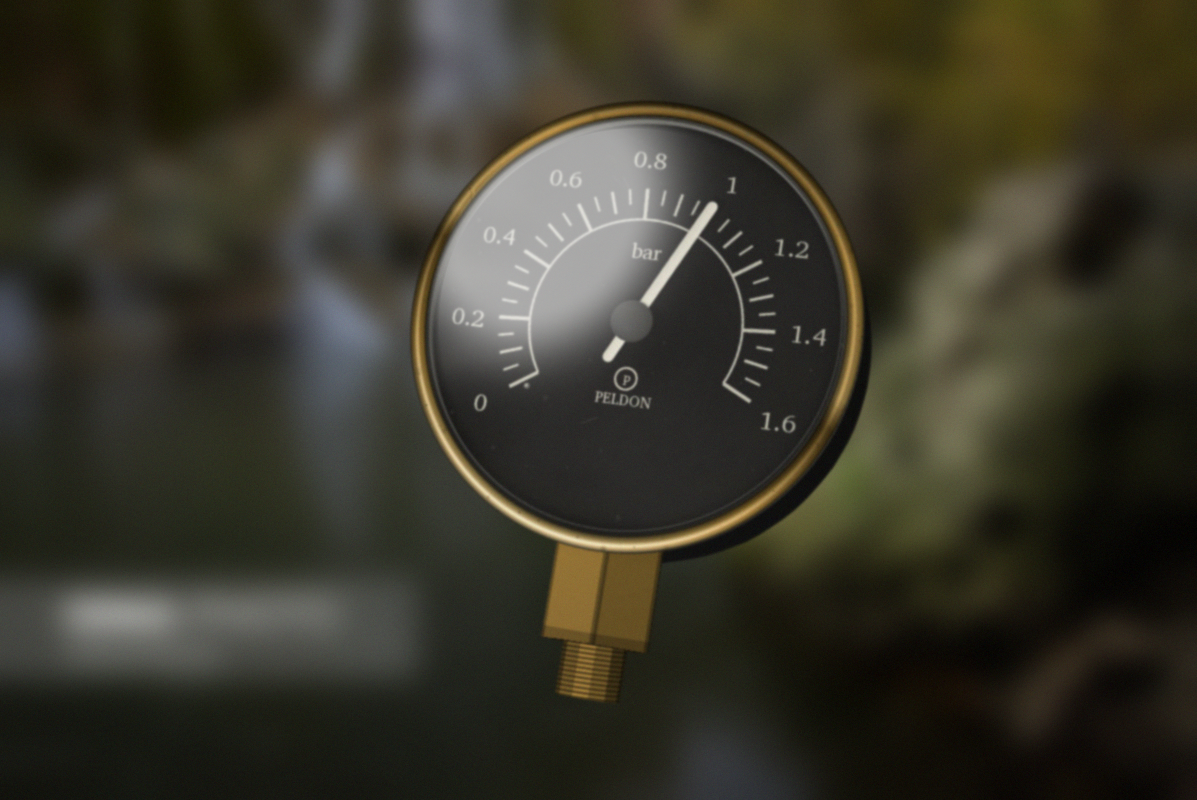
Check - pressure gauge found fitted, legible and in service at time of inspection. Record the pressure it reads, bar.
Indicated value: 1 bar
